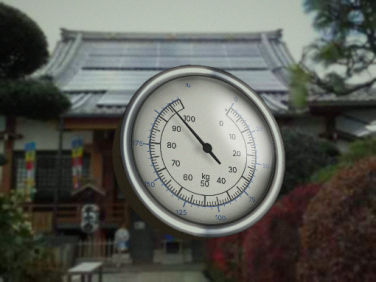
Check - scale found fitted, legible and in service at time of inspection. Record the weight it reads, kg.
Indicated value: 95 kg
